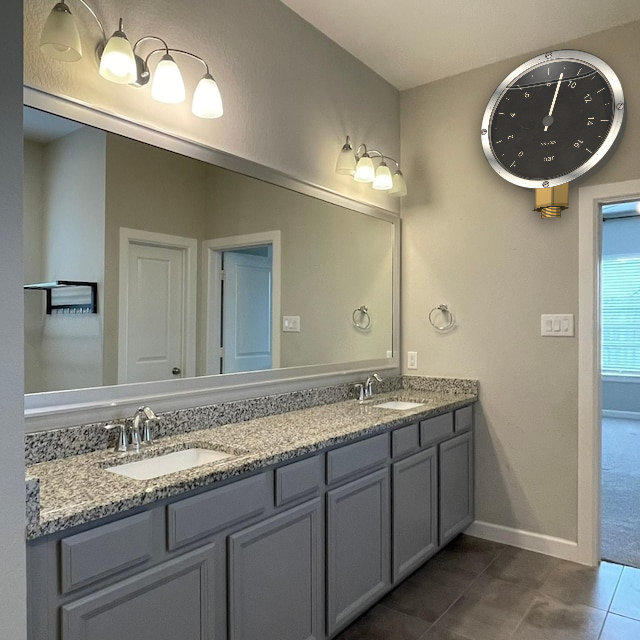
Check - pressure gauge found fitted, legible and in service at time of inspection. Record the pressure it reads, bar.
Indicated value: 9 bar
